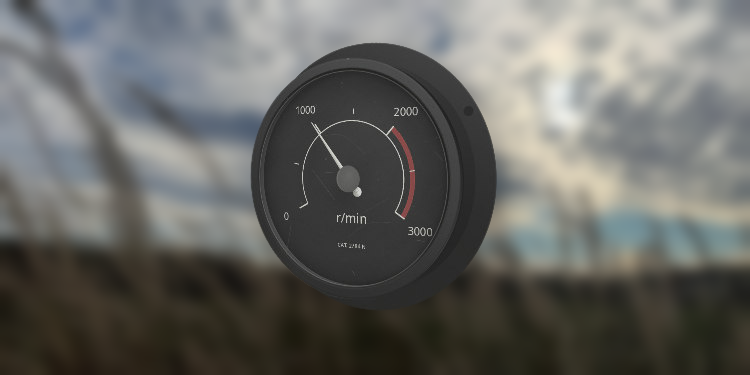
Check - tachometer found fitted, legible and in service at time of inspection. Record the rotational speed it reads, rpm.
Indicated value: 1000 rpm
